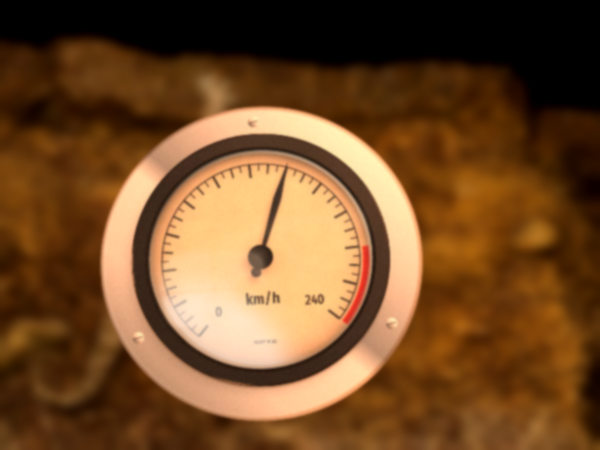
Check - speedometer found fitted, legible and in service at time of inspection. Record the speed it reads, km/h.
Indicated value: 140 km/h
